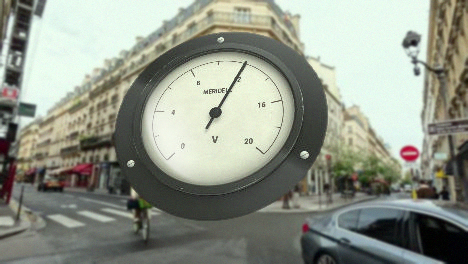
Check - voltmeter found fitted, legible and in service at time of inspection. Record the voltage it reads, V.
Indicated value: 12 V
